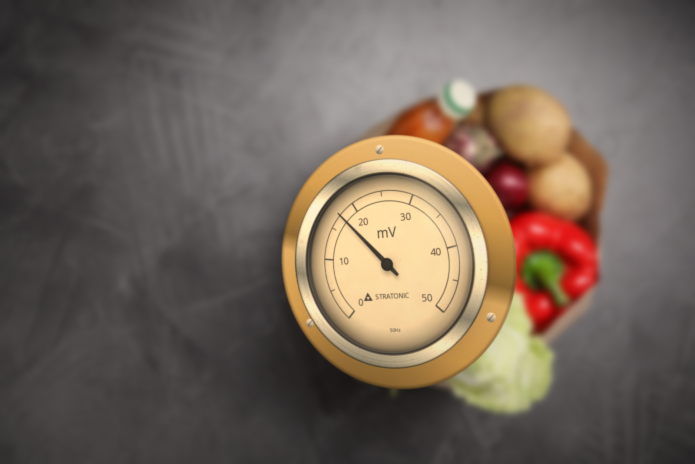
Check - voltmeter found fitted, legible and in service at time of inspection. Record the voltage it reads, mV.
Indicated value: 17.5 mV
